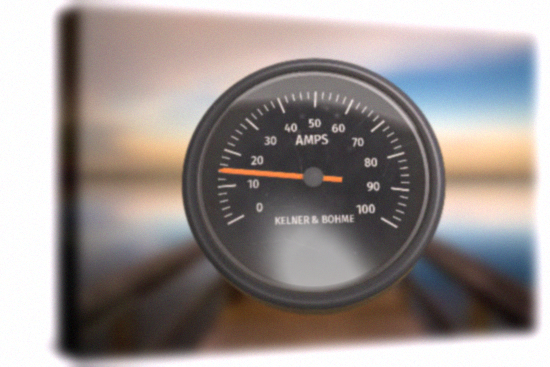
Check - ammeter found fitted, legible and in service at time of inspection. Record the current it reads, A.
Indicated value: 14 A
